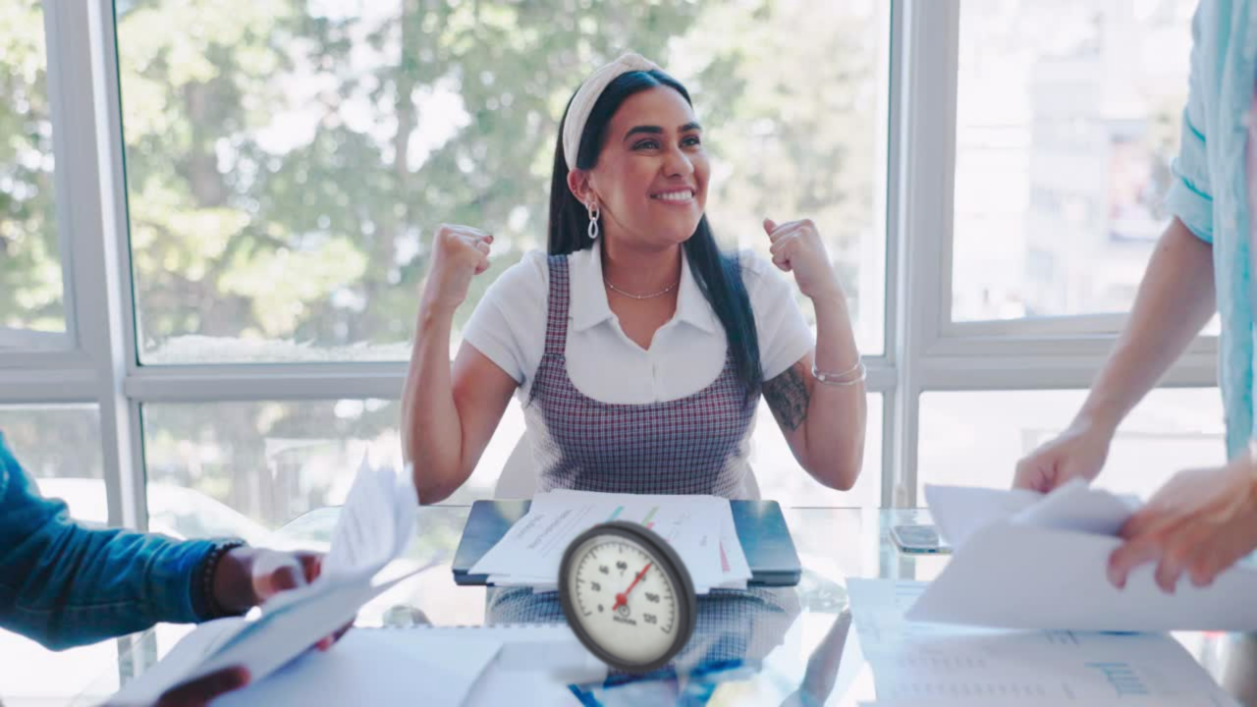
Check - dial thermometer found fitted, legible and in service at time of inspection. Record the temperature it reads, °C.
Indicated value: 80 °C
